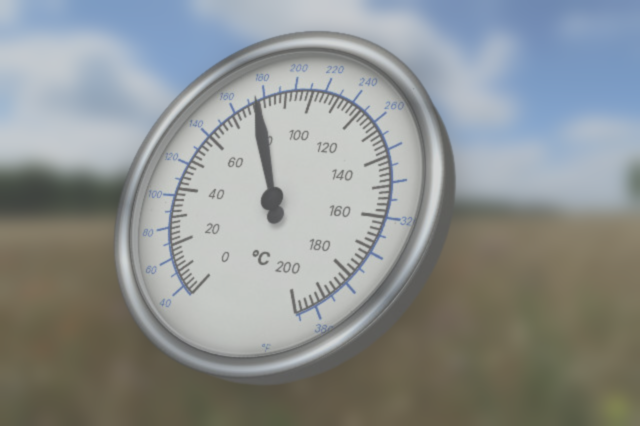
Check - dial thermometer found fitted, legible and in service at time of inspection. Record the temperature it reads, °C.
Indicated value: 80 °C
